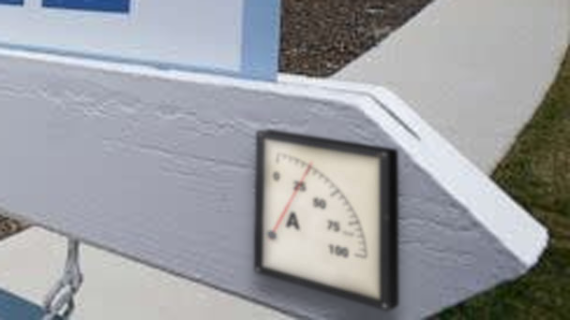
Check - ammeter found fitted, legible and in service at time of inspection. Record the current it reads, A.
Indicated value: 25 A
